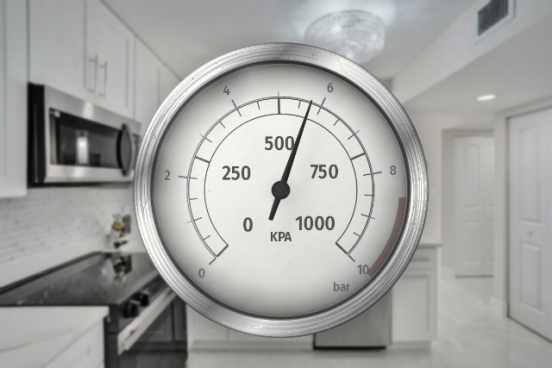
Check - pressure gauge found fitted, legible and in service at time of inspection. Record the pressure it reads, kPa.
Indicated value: 575 kPa
